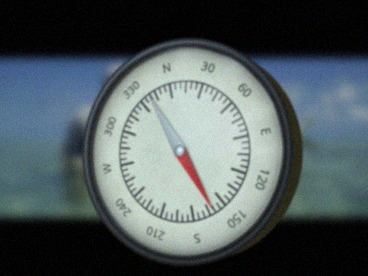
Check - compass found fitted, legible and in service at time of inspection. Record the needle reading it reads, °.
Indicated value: 160 °
